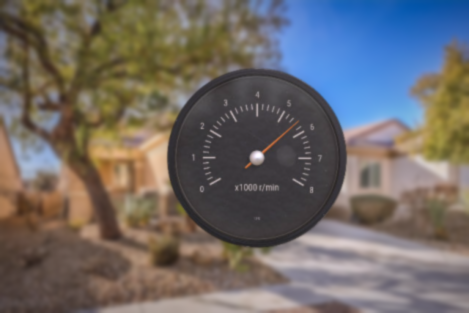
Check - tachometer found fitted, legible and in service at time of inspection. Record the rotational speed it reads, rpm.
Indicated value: 5600 rpm
